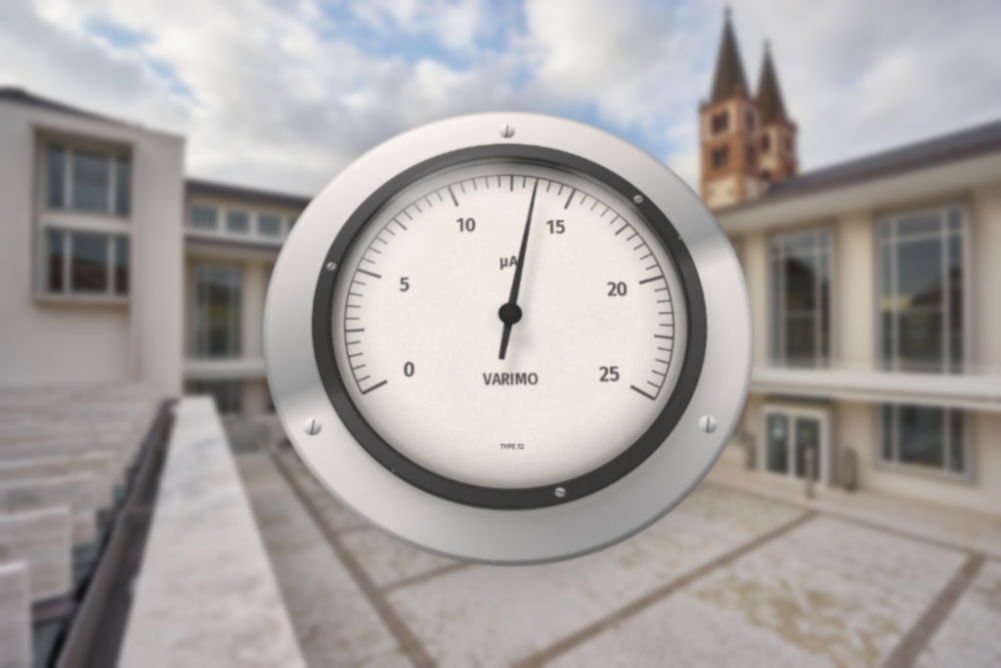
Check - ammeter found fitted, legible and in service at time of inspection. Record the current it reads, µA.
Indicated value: 13.5 µA
